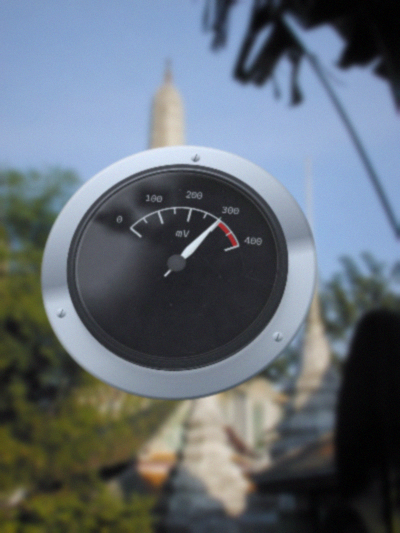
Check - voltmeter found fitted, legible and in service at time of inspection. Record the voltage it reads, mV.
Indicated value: 300 mV
